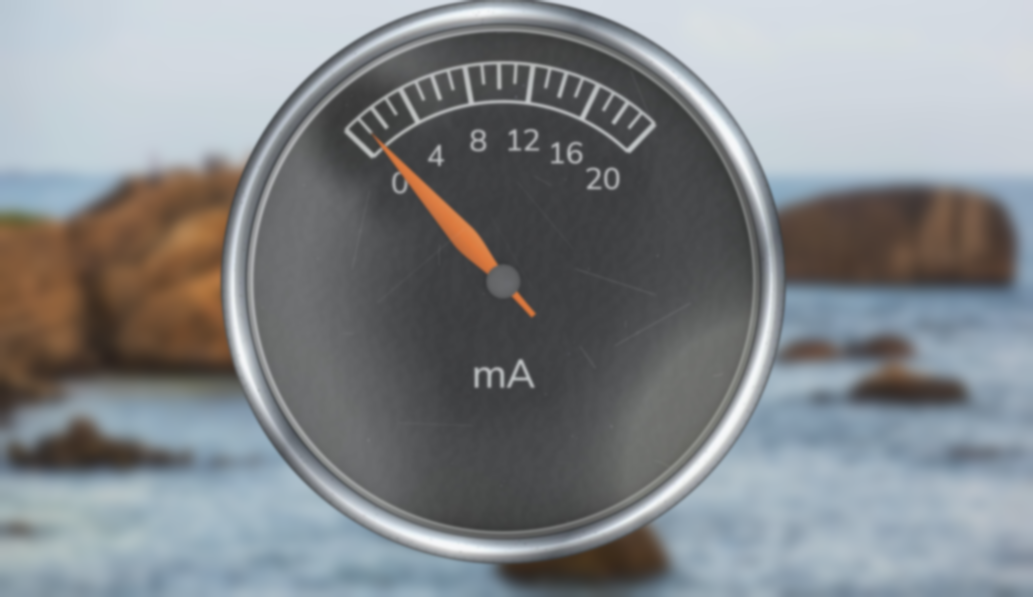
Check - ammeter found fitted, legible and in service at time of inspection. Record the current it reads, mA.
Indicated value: 1 mA
